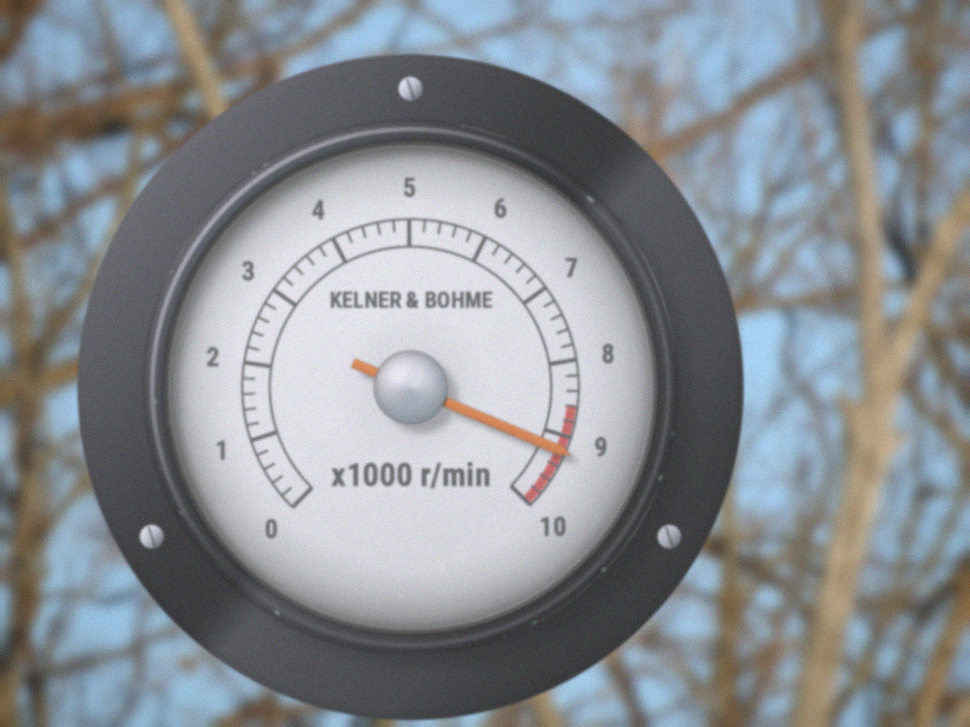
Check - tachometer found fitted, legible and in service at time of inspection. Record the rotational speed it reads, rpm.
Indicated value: 9200 rpm
